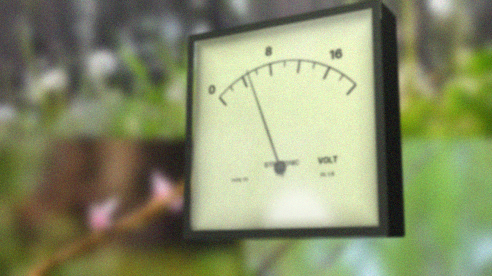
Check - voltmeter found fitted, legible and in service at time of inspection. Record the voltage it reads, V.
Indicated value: 5 V
